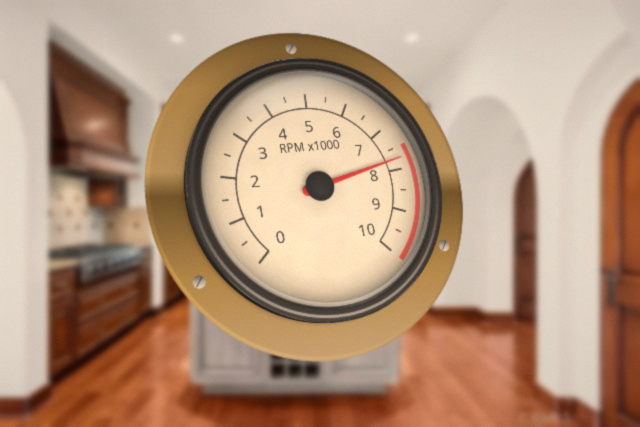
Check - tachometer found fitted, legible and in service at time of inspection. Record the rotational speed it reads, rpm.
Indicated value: 7750 rpm
